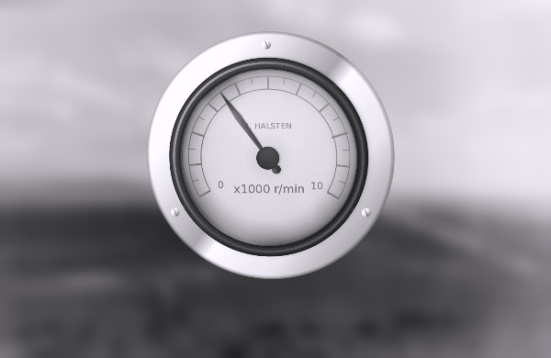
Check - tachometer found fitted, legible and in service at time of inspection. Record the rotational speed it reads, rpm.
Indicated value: 3500 rpm
